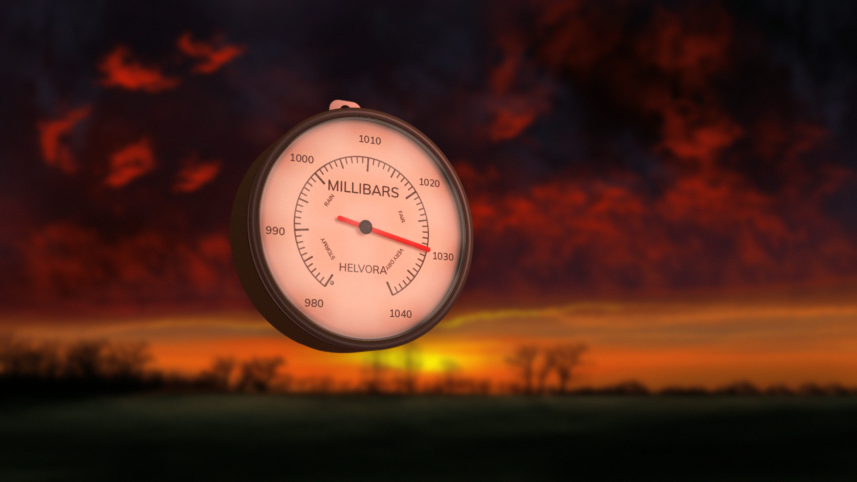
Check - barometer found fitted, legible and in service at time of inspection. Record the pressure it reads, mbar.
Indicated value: 1030 mbar
